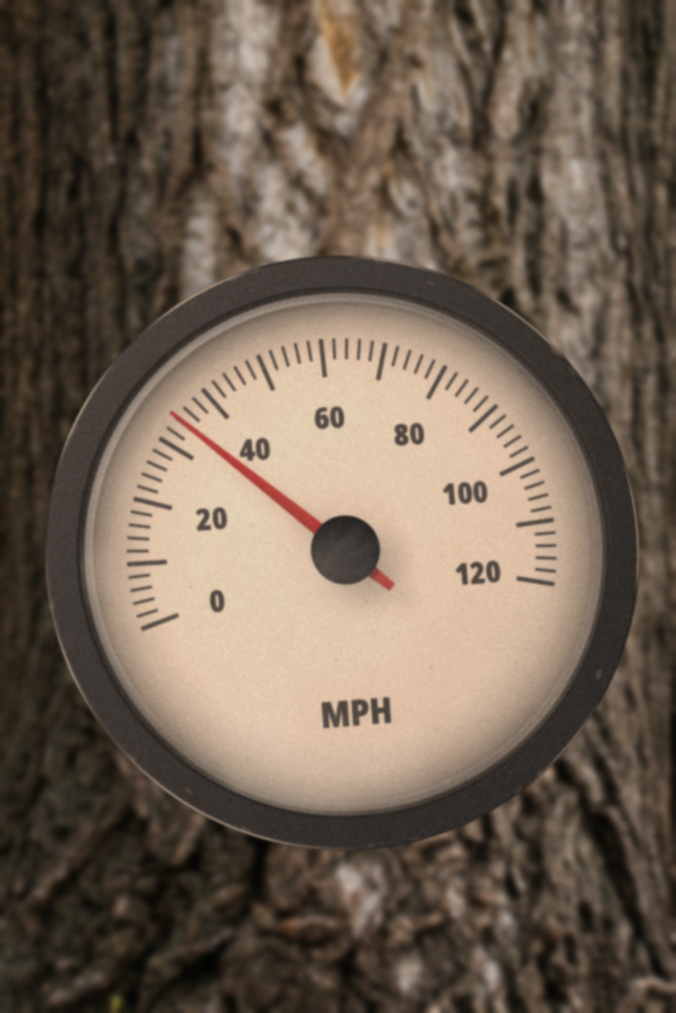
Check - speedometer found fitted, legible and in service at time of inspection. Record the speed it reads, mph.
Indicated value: 34 mph
